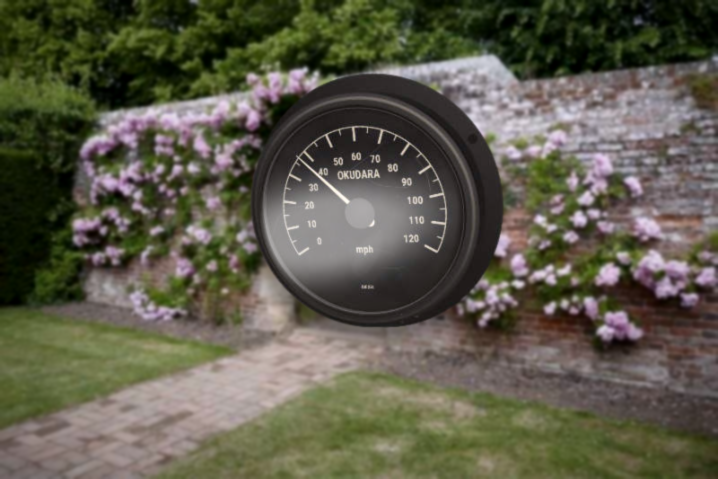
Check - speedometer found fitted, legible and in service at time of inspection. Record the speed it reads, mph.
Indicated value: 37.5 mph
